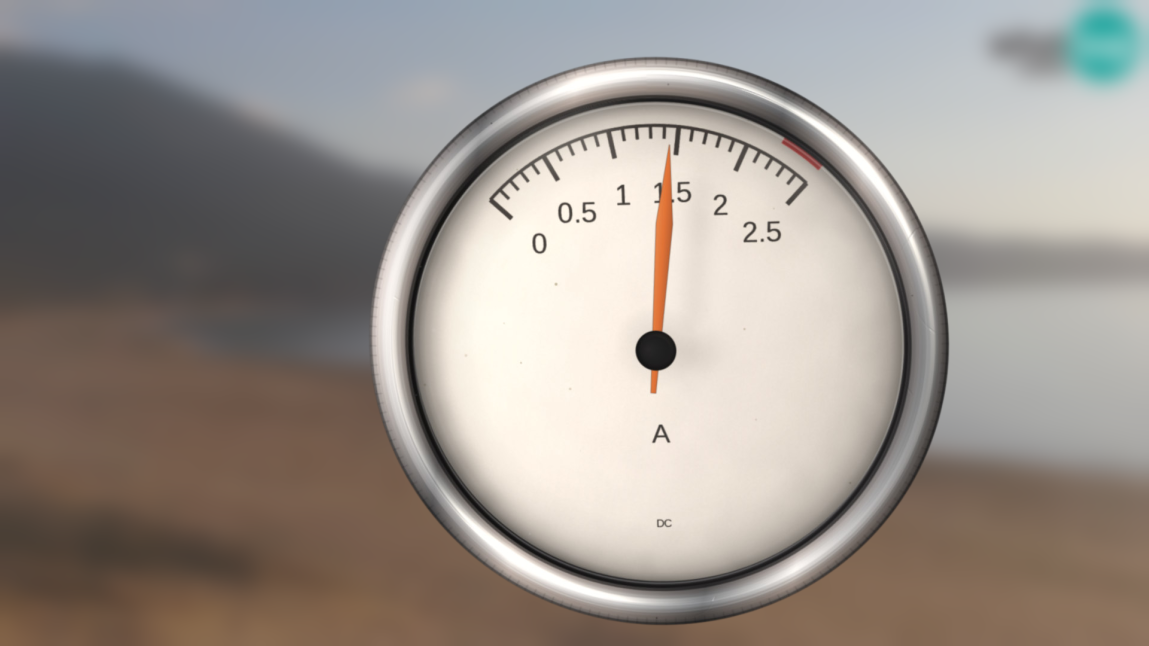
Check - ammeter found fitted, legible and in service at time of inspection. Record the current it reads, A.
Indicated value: 1.45 A
